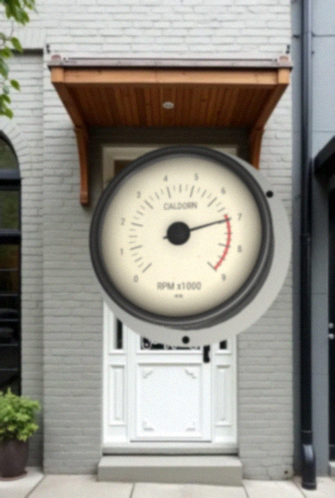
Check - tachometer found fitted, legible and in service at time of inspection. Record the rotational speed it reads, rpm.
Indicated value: 7000 rpm
